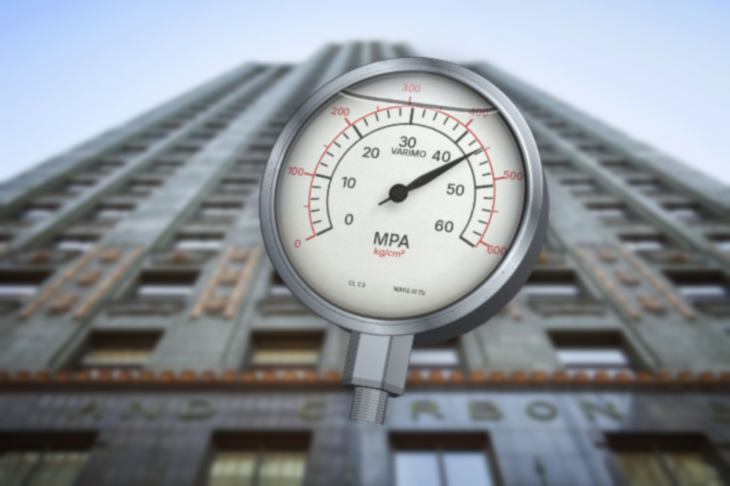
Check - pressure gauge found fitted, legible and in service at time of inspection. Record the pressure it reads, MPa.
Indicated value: 44 MPa
